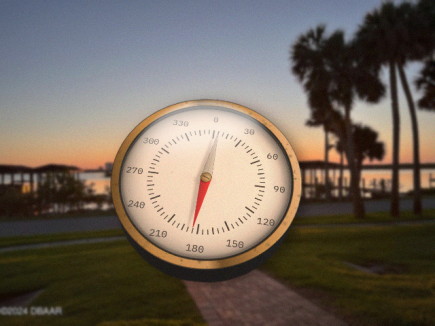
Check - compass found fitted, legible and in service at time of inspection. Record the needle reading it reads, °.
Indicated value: 185 °
